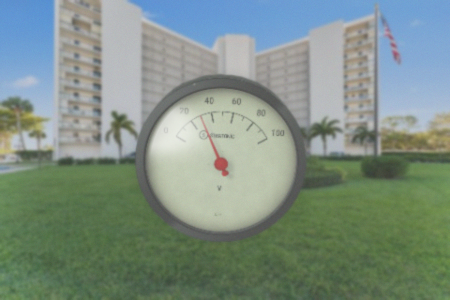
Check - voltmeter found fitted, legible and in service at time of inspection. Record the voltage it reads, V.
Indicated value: 30 V
